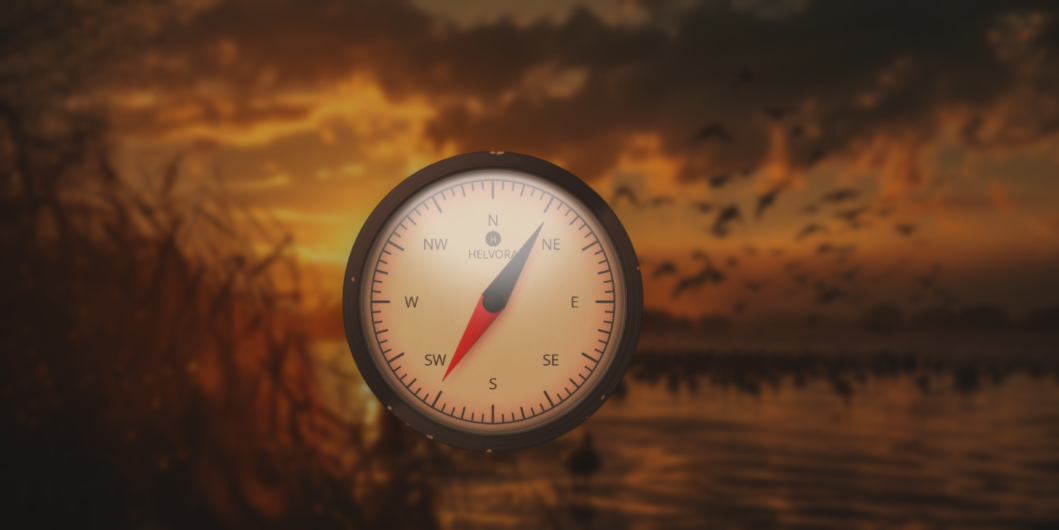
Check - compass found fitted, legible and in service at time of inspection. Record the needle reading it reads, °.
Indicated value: 212.5 °
